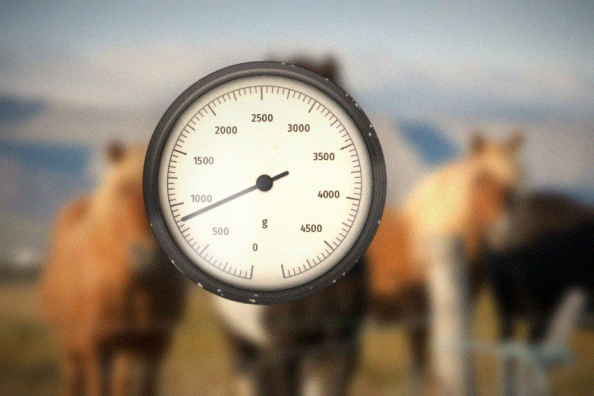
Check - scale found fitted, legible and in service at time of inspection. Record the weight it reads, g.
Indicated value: 850 g
